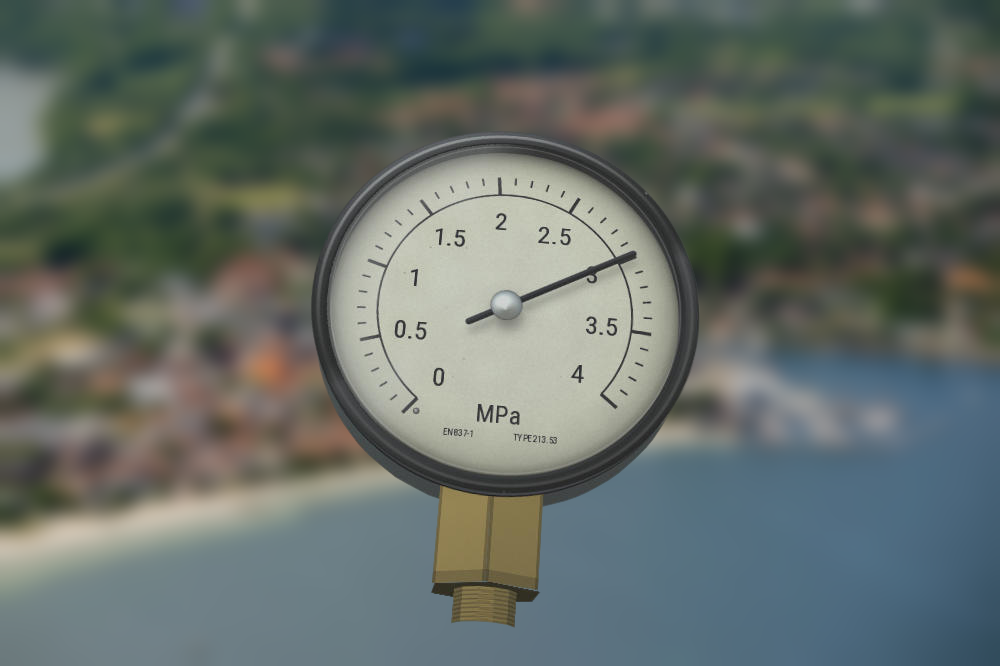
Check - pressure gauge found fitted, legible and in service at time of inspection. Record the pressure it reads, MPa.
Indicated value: 3 MPa
